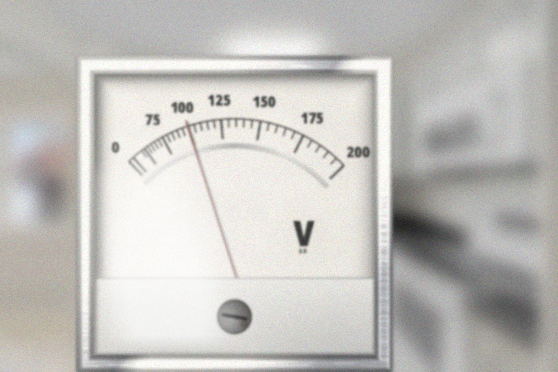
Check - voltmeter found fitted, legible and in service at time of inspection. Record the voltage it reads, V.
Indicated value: 100 V
